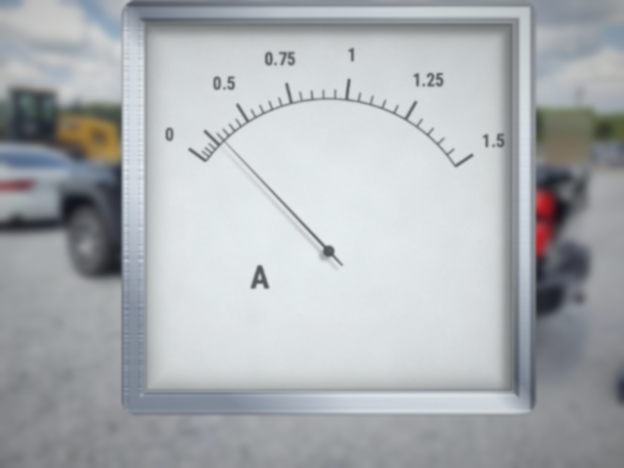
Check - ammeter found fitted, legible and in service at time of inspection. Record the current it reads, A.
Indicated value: 0.3 A
